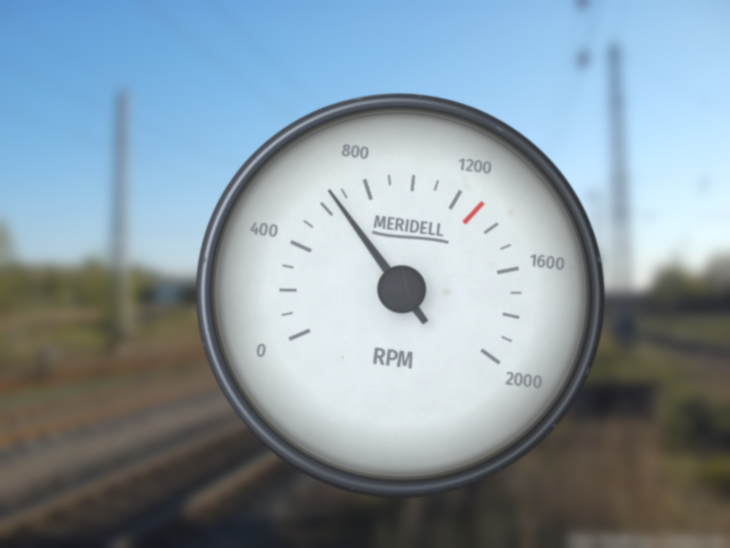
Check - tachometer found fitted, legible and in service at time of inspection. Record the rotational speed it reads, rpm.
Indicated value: 650 rpm
